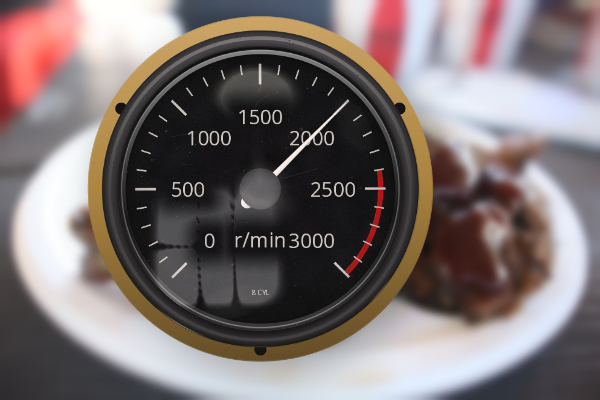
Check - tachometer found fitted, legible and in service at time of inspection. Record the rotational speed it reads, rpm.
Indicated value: 2000 rpm
